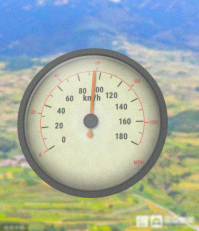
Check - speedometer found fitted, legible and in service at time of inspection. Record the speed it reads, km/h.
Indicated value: 95 km/h
